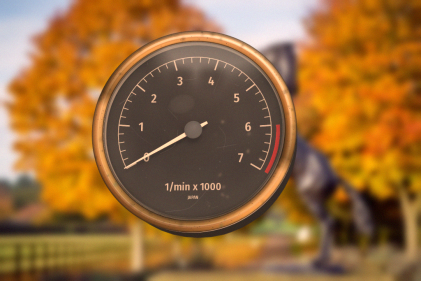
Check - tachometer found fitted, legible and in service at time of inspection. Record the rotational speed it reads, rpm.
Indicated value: 0 rpm
